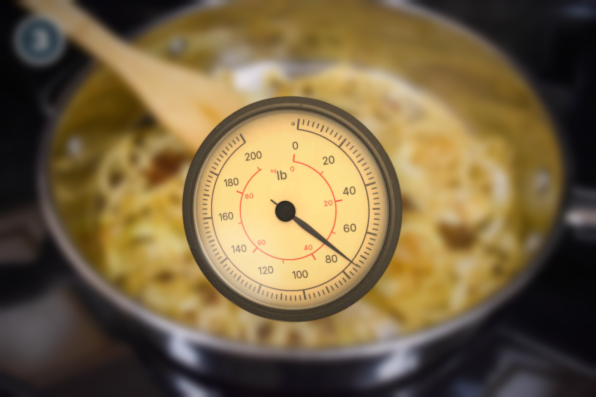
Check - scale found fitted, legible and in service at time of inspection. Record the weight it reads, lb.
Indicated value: 74 lb
